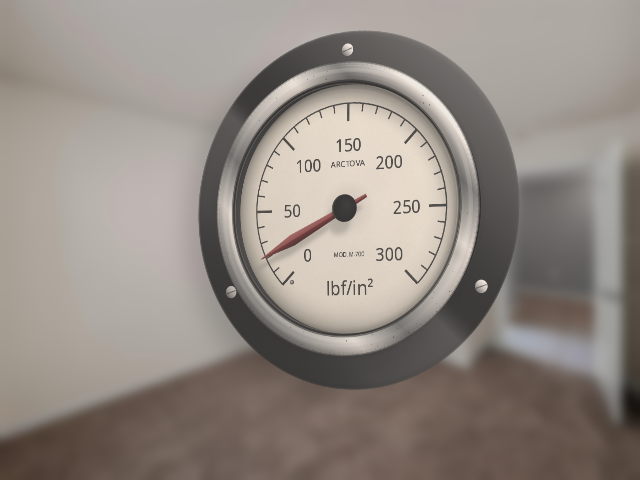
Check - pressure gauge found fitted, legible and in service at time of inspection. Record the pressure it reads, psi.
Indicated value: 20 psi
